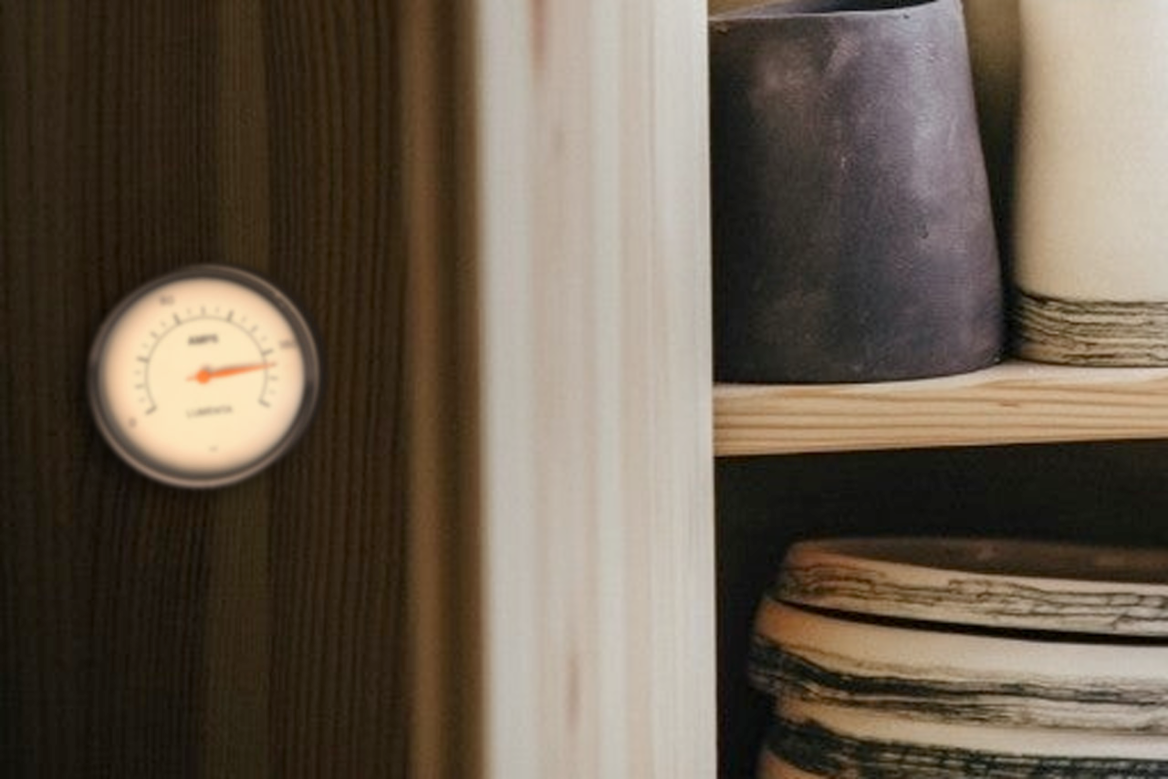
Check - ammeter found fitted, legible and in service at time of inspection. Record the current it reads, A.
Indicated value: 170 A
